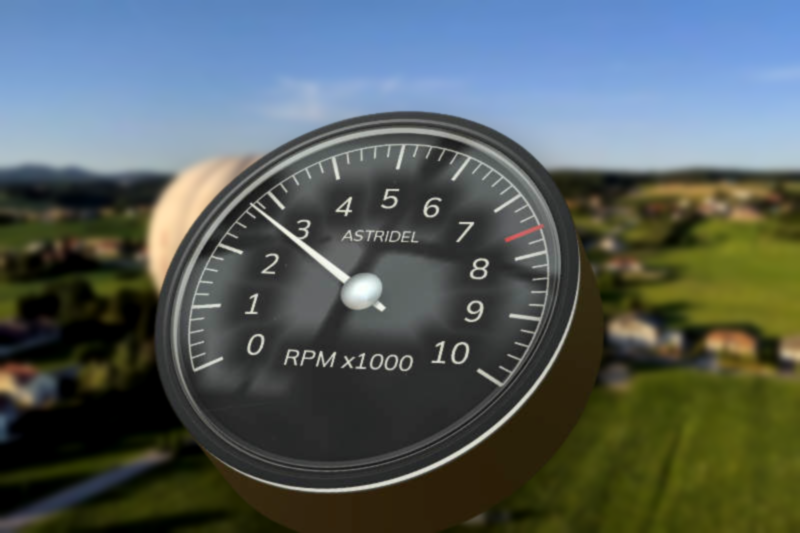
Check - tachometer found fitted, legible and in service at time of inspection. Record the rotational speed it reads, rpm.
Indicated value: 2700 rpm
